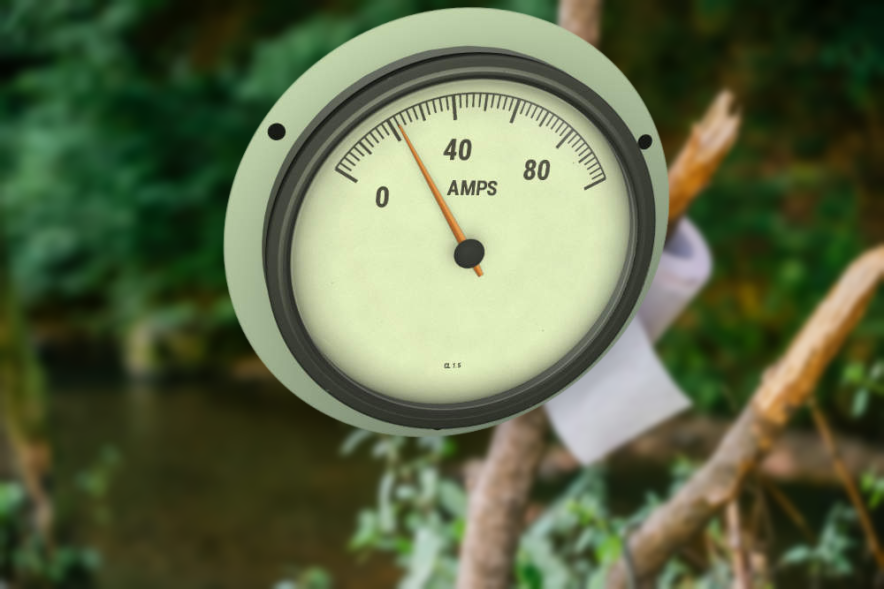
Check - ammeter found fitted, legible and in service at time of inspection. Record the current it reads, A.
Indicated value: 22 A
